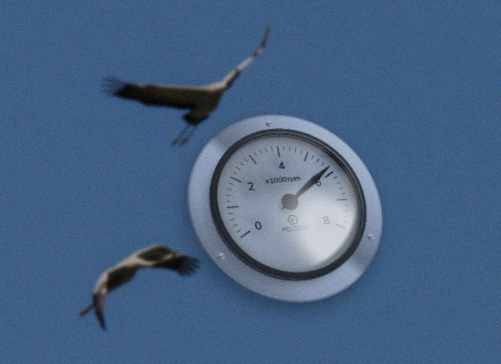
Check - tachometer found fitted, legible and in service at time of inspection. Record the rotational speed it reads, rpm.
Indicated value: 5800 rpm
